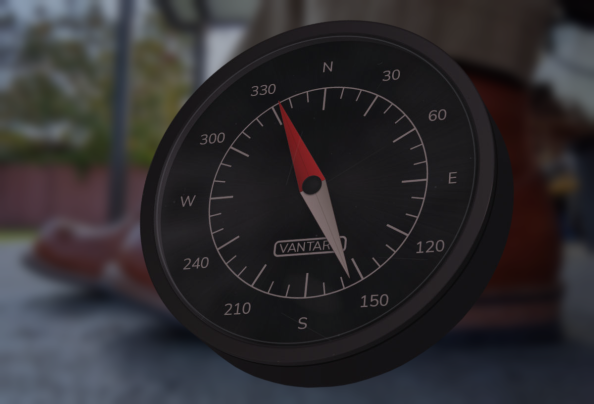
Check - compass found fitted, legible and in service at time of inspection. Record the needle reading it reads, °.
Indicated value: 335 °
